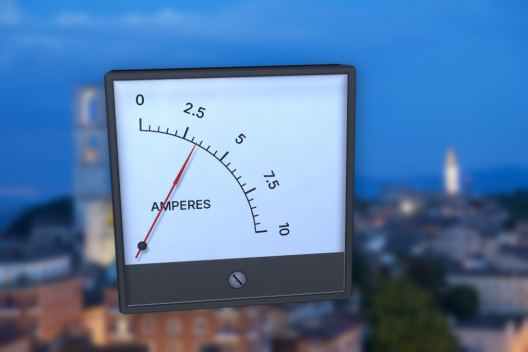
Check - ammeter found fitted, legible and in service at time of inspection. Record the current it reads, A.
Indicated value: 3.25 A
